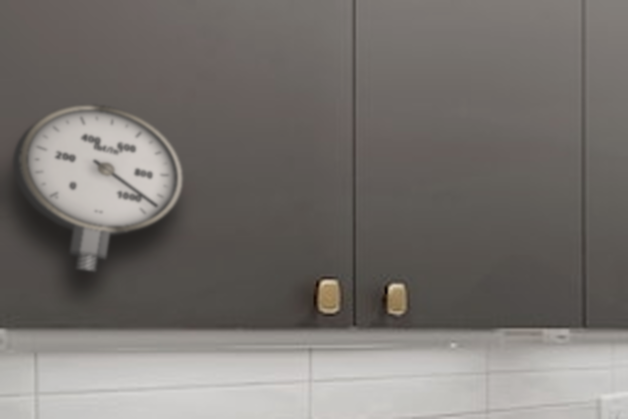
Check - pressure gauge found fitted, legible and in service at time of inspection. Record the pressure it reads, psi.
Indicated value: 950 psi
